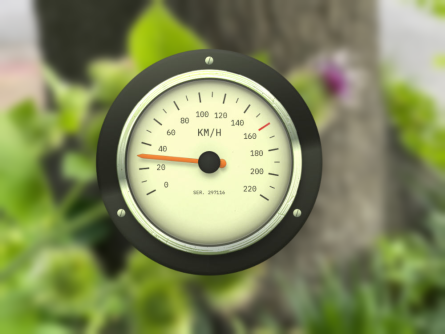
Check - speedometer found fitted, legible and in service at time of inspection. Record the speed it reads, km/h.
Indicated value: 30 km/h
